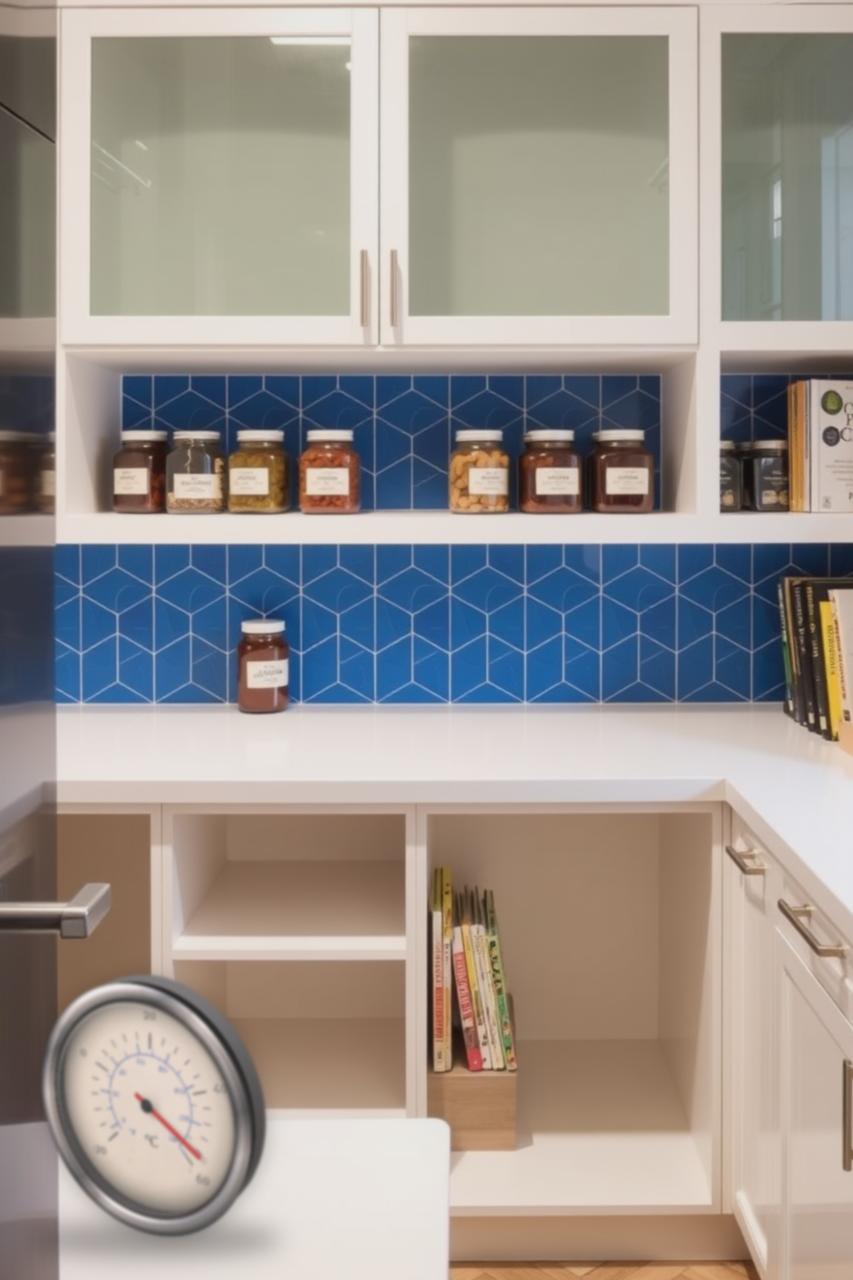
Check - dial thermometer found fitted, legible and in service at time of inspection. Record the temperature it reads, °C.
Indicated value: 56 °C
